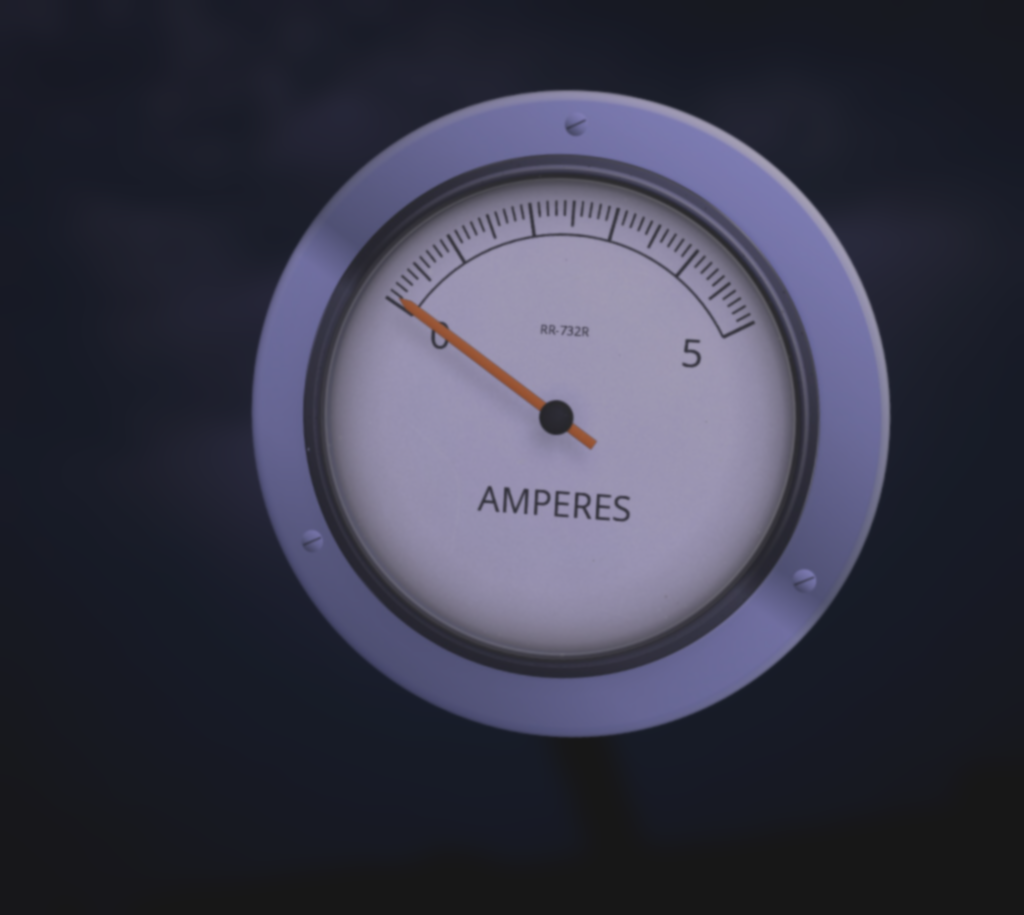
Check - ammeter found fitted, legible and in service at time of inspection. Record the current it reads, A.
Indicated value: 0.1 A
